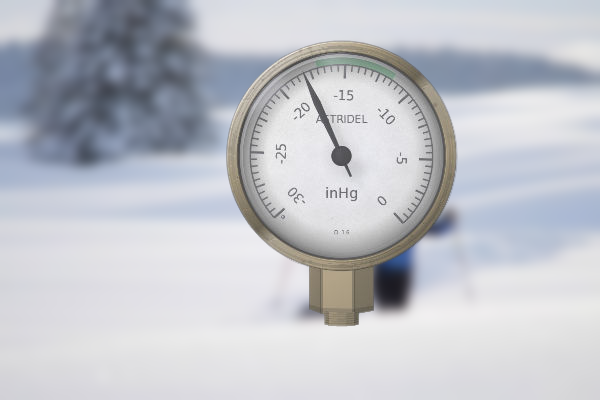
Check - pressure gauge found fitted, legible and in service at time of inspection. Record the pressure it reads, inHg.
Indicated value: -18 inHg
